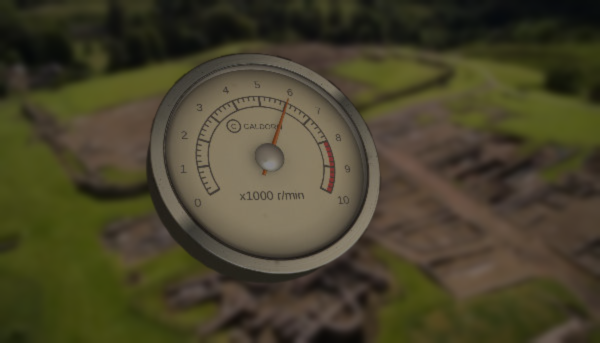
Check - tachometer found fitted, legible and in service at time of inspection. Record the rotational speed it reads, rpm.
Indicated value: 6000 rpm
